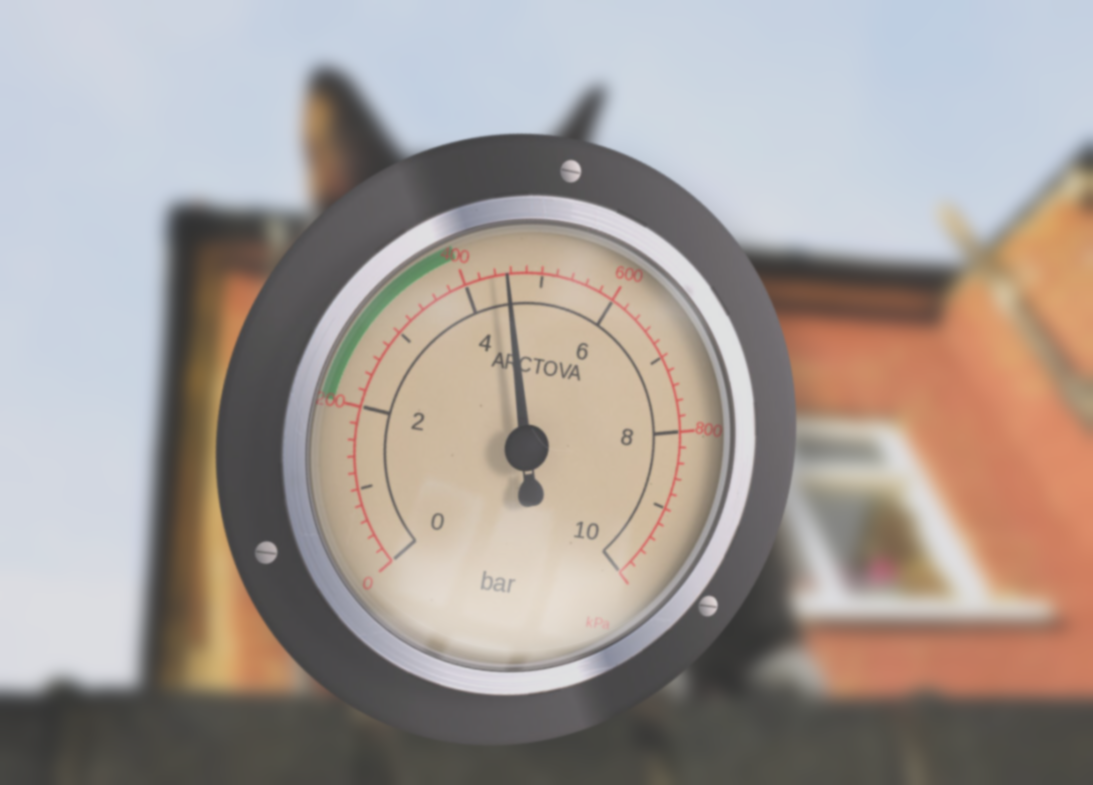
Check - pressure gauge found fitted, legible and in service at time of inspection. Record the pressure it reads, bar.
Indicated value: 4.5 bar
